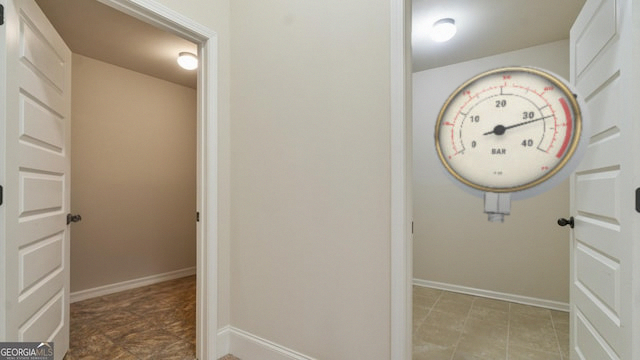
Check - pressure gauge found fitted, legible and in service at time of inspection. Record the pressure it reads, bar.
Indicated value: 32.5 bar
